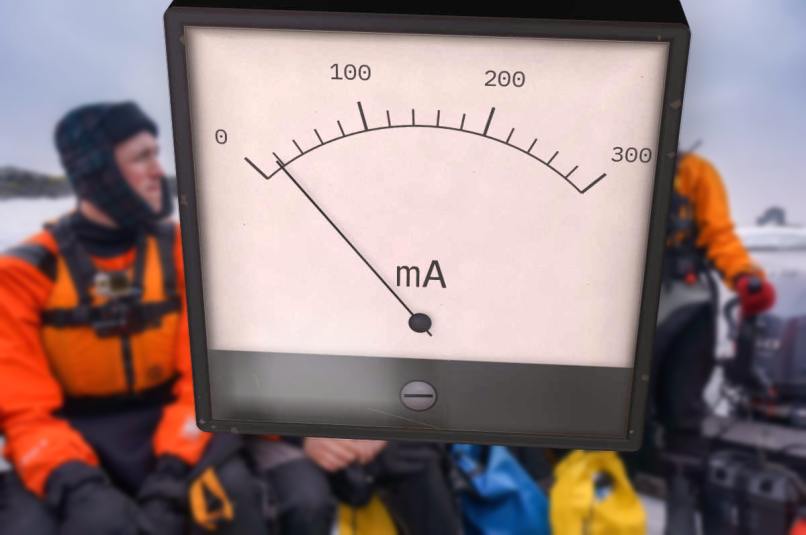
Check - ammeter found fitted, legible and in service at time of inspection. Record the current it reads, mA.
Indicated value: 20 mA
